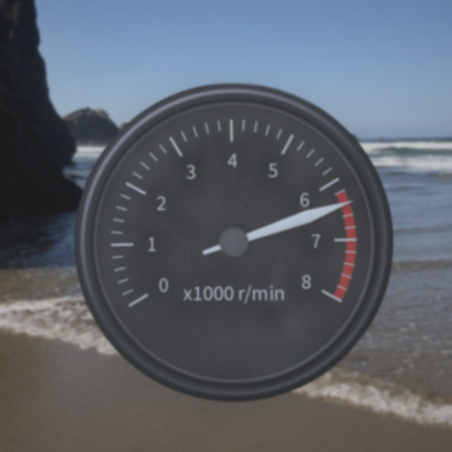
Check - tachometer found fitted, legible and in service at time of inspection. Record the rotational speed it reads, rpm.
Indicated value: 6400 rpm
